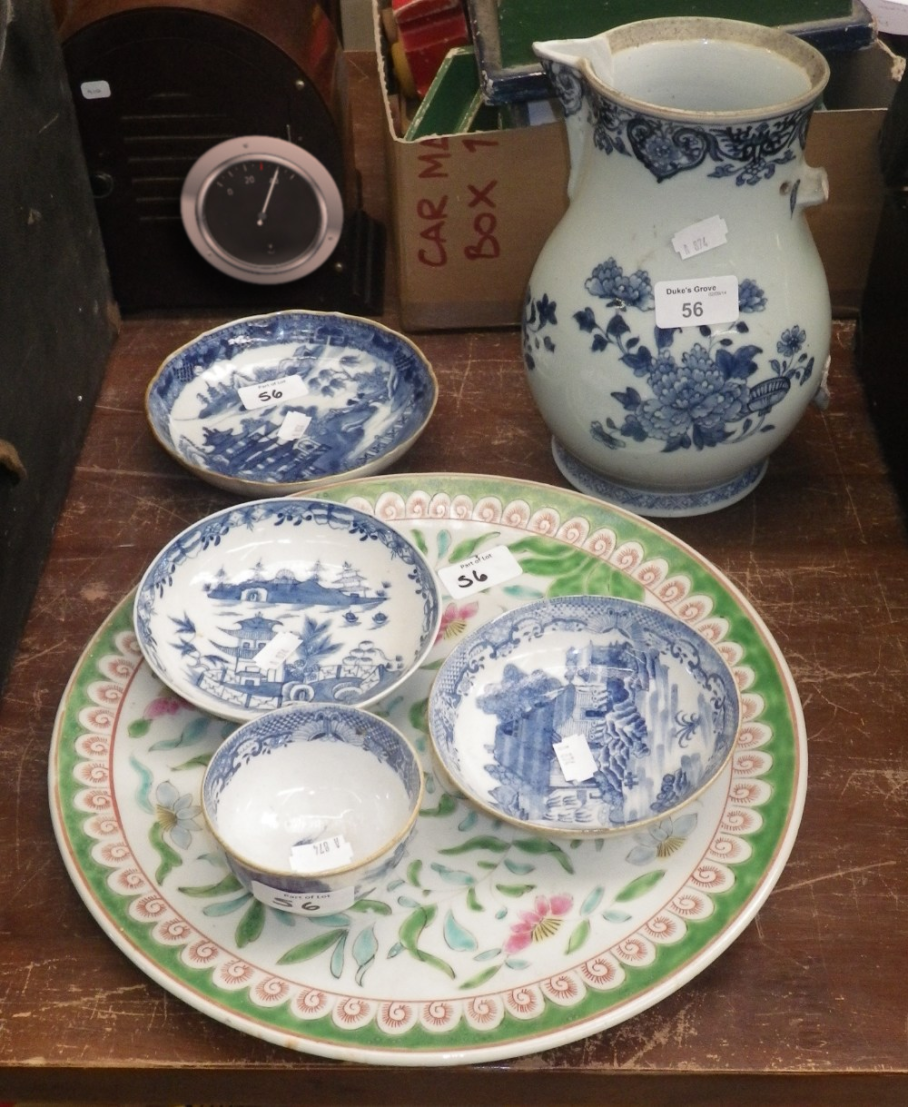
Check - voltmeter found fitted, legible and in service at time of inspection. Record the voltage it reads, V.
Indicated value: 40 V
